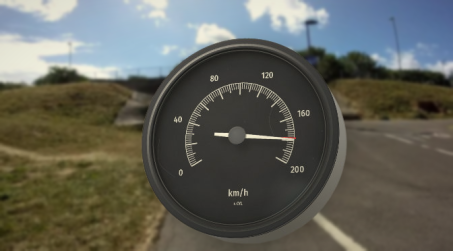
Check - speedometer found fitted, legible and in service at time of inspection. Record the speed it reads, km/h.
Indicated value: 180 km/h
